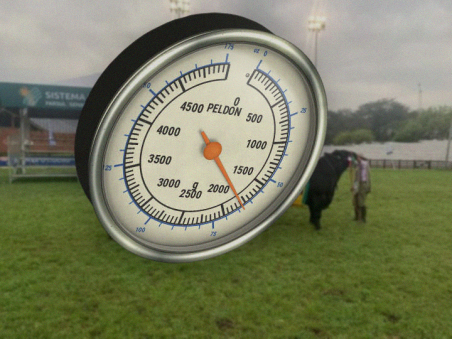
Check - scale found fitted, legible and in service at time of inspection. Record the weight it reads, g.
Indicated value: 1800 g
